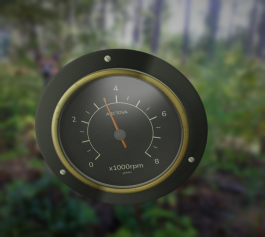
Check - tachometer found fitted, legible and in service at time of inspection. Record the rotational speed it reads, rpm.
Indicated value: 3500 rpm
